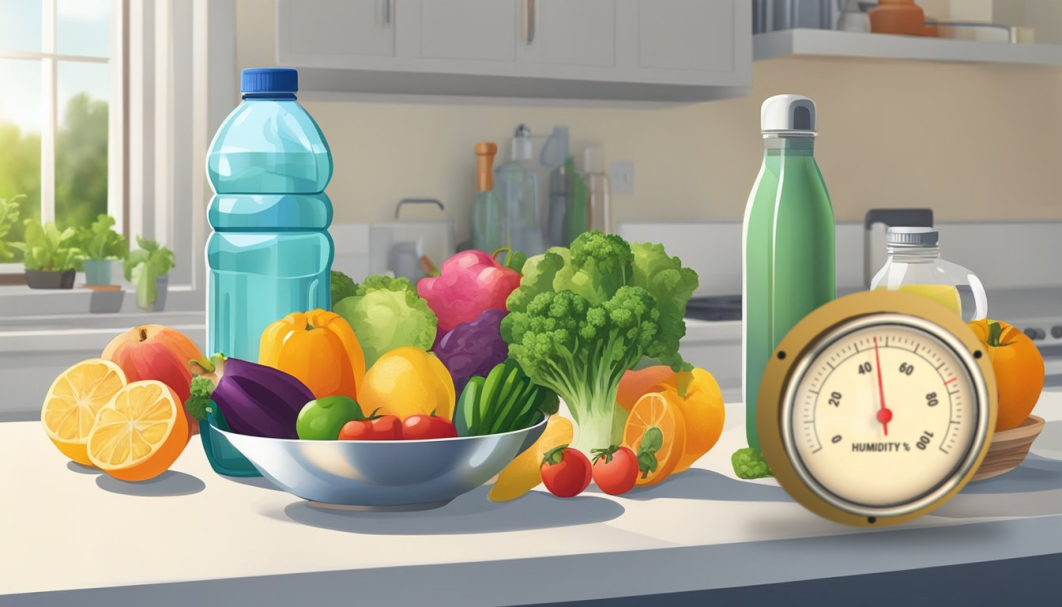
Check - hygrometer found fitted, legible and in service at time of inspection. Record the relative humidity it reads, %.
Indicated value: 46 %
